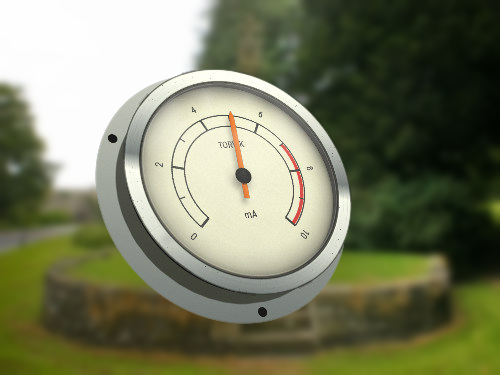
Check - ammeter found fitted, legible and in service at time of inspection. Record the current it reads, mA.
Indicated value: 5 mA
